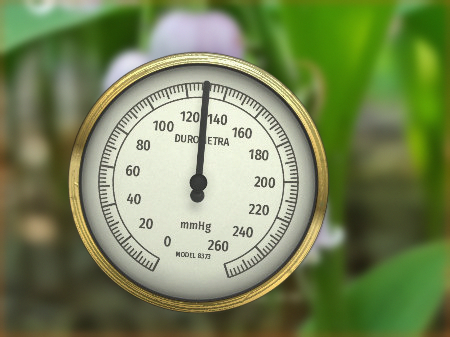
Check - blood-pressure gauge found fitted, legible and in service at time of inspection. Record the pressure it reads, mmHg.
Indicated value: 130 mmHg
